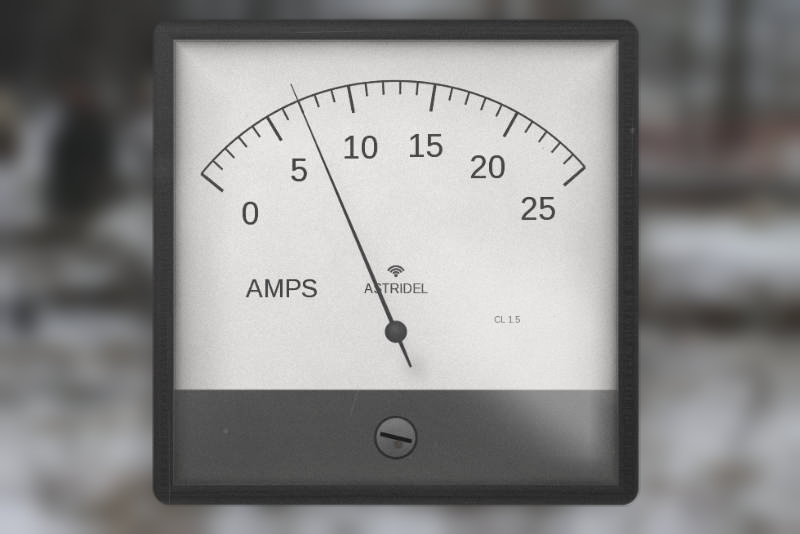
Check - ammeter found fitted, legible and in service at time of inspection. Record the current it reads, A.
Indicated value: 7 A
